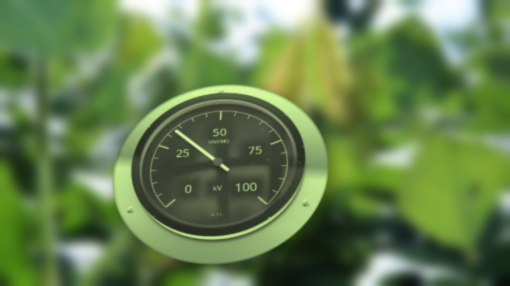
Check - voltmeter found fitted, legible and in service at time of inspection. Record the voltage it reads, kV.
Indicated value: 32.5 kV
